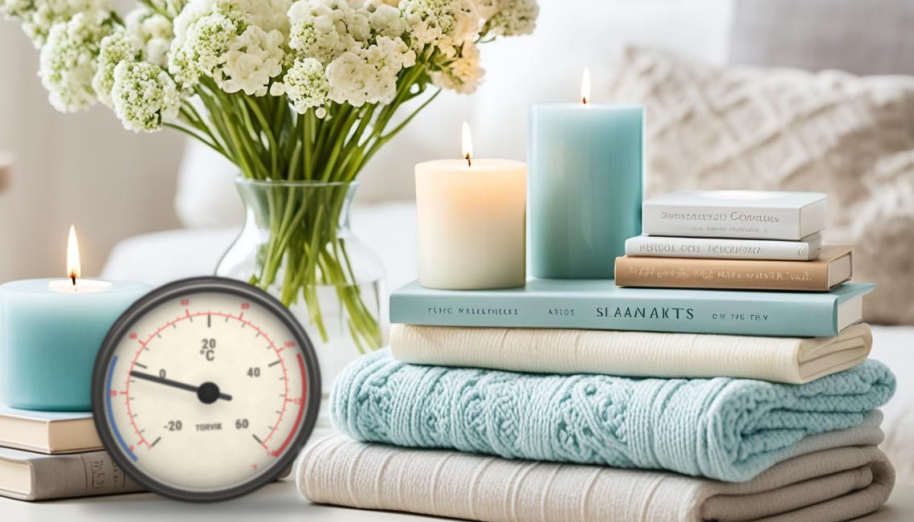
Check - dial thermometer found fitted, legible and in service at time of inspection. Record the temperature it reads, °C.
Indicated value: -2 °C
